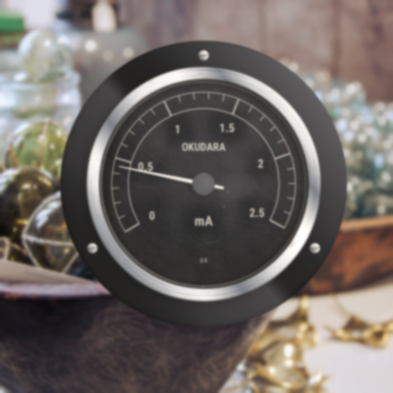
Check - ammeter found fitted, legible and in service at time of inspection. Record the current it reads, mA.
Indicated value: 0.45 mA
